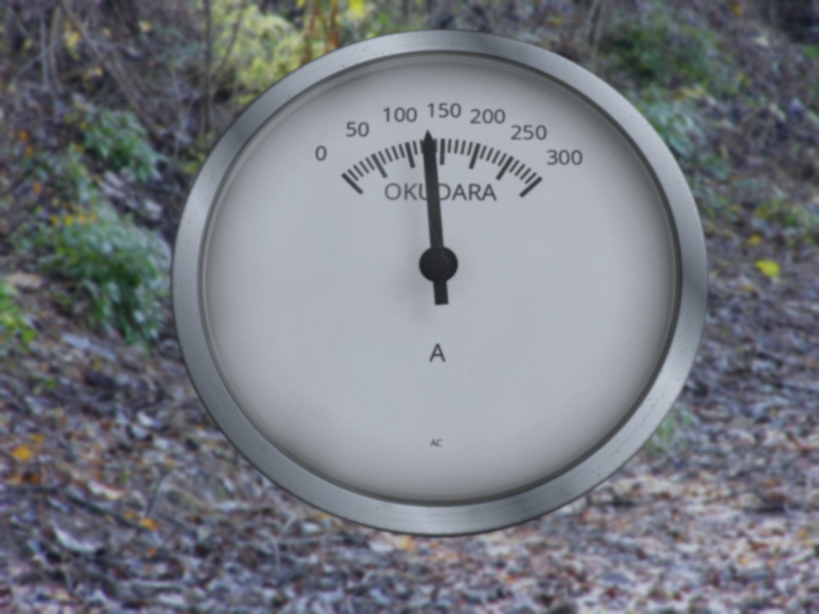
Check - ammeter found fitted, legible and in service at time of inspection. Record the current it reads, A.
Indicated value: 130 A
